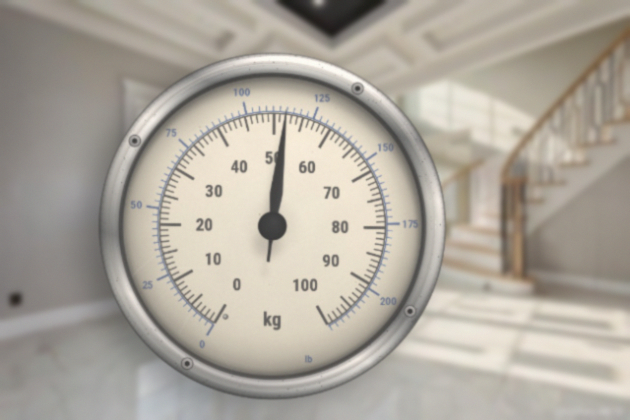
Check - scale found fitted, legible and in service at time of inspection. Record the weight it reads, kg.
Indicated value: 52 kg
